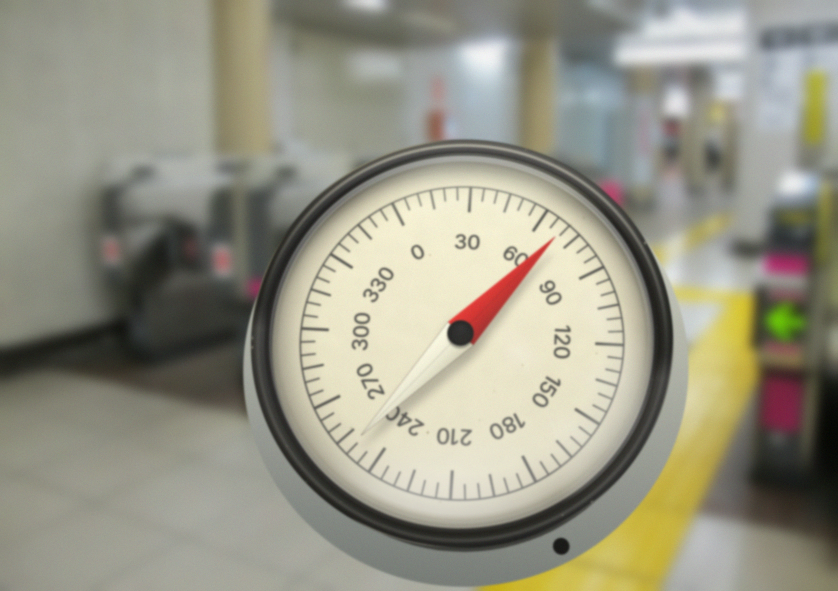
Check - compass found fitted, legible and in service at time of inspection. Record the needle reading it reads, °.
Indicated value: 70 °
